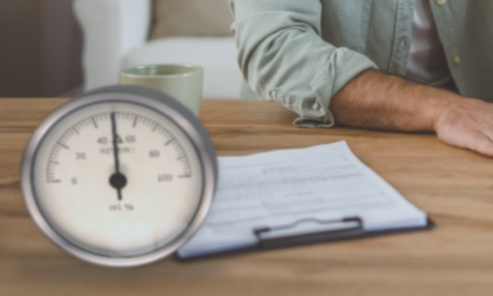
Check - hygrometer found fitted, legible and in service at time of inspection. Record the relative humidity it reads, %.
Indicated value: 50 %
